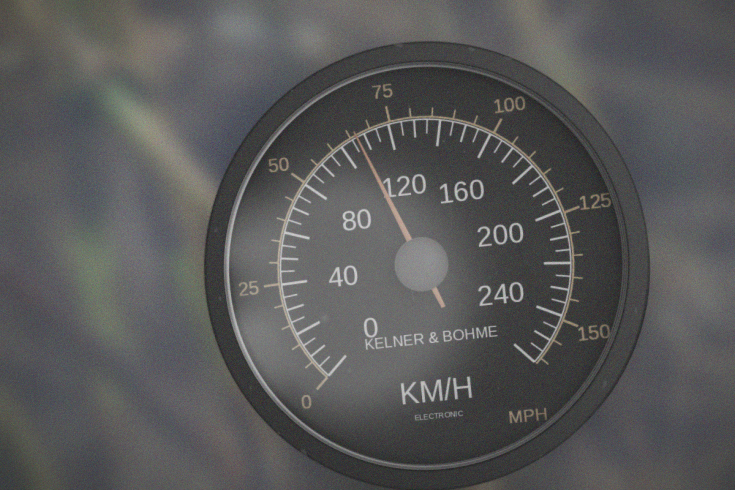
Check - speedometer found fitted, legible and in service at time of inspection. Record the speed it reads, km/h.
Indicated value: 107.5 km/h
